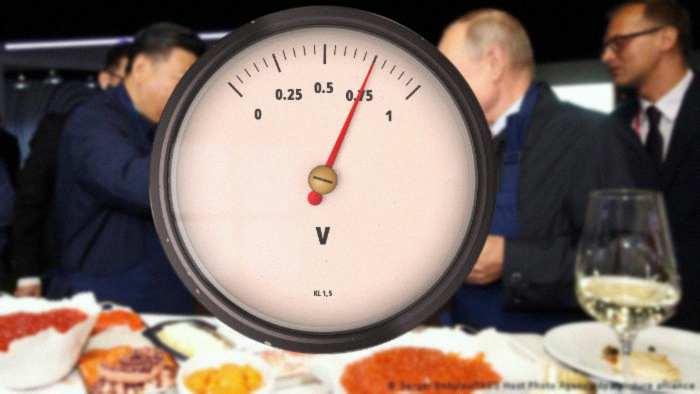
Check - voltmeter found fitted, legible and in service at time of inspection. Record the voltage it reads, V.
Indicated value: 0.75 V
